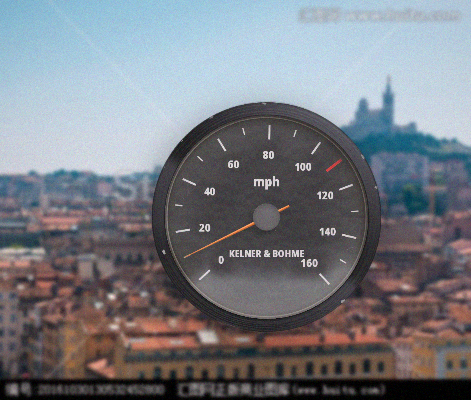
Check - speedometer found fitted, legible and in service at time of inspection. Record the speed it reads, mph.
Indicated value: 10 mph
